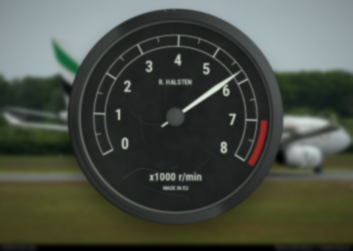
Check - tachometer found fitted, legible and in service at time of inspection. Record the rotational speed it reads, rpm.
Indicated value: 5750 rpm
